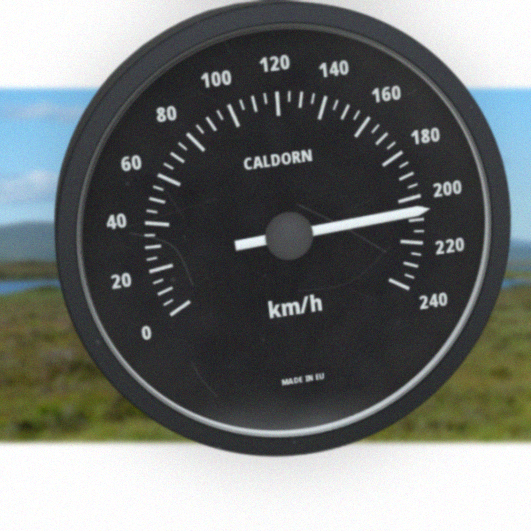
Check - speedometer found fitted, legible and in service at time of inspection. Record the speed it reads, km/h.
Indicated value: 205 km/h
